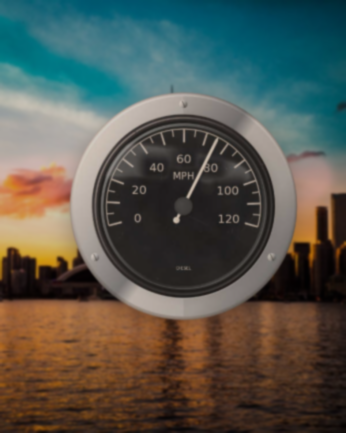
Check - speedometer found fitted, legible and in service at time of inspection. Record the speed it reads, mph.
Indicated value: 75 mph
